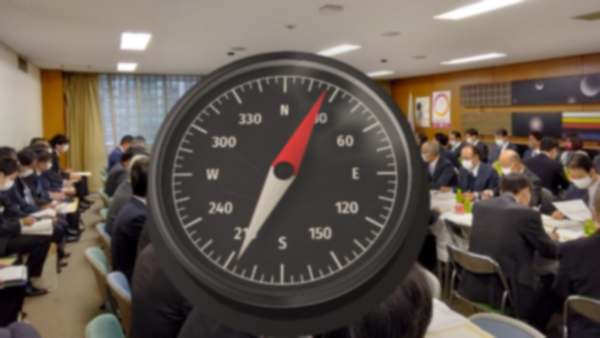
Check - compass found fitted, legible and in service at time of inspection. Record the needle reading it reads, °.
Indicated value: 25 °
